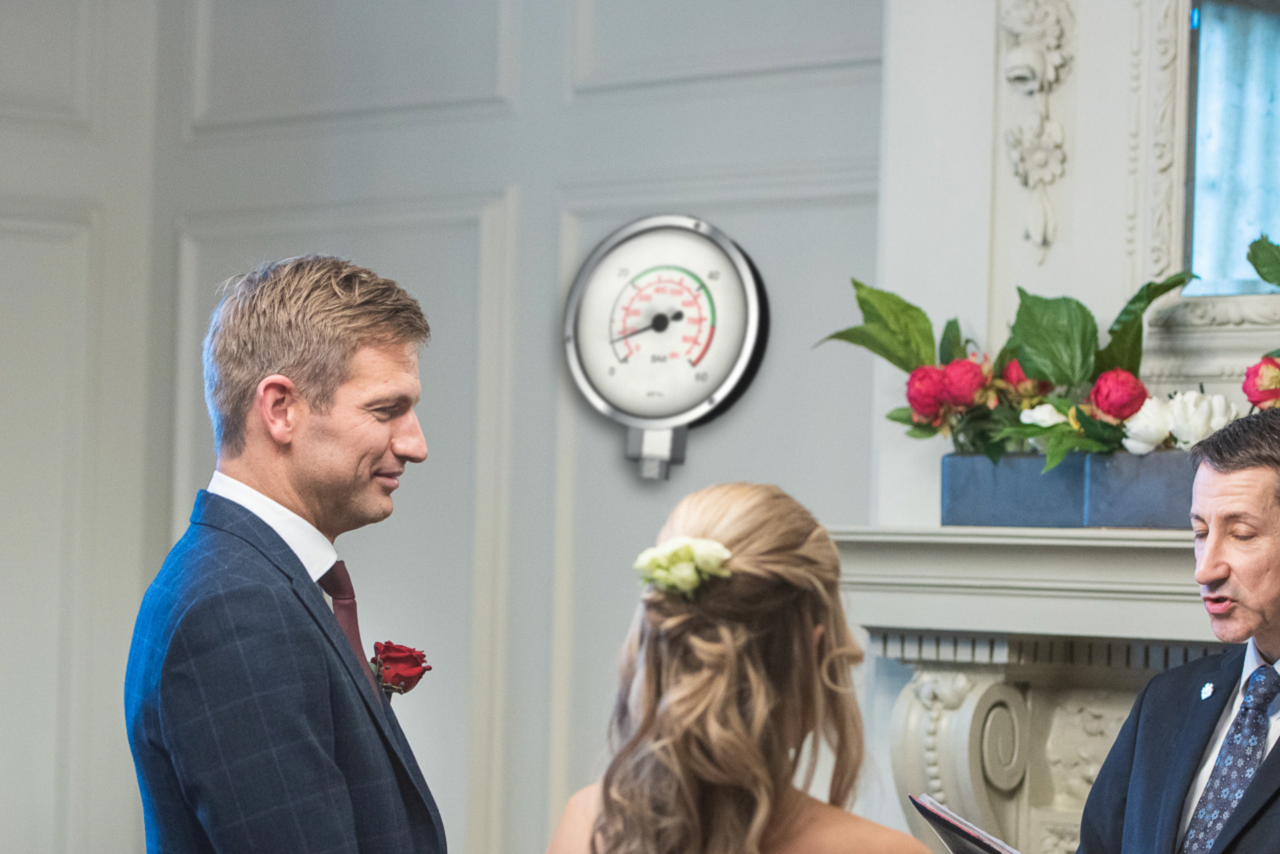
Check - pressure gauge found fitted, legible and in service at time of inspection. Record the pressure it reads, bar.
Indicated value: 5 bar
